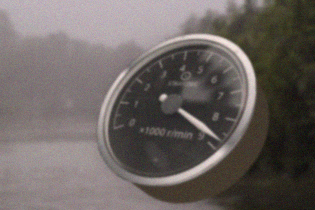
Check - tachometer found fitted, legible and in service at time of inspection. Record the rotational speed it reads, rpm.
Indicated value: 8750 rpm
